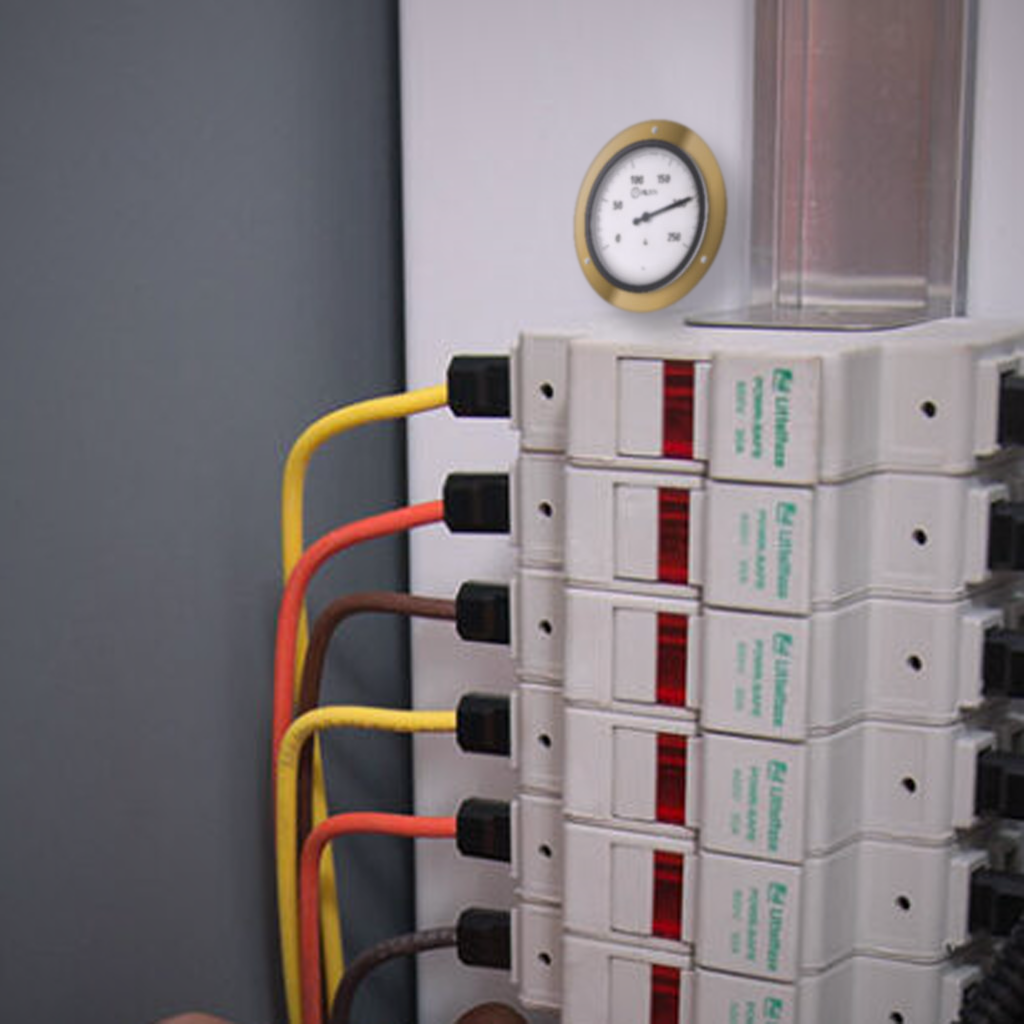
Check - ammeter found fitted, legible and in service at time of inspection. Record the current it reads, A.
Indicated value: 200 A
